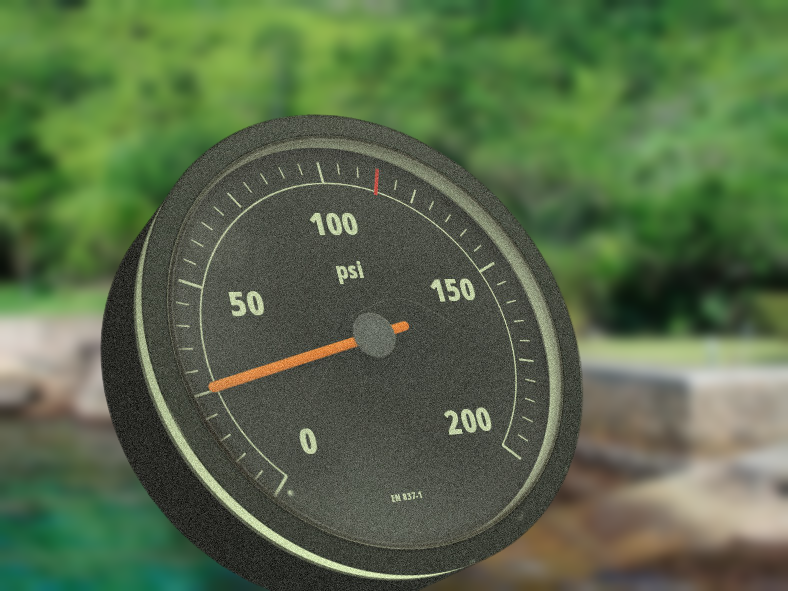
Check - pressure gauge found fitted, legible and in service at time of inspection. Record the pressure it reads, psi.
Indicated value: 25 psi
